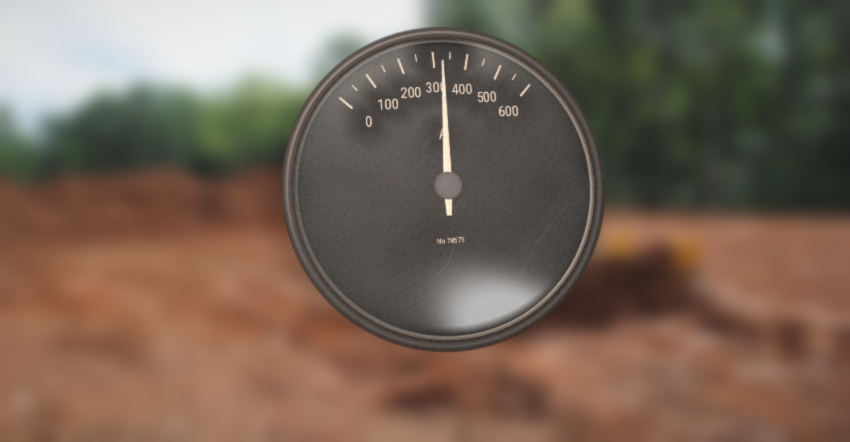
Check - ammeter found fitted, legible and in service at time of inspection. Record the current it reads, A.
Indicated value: 325 A
